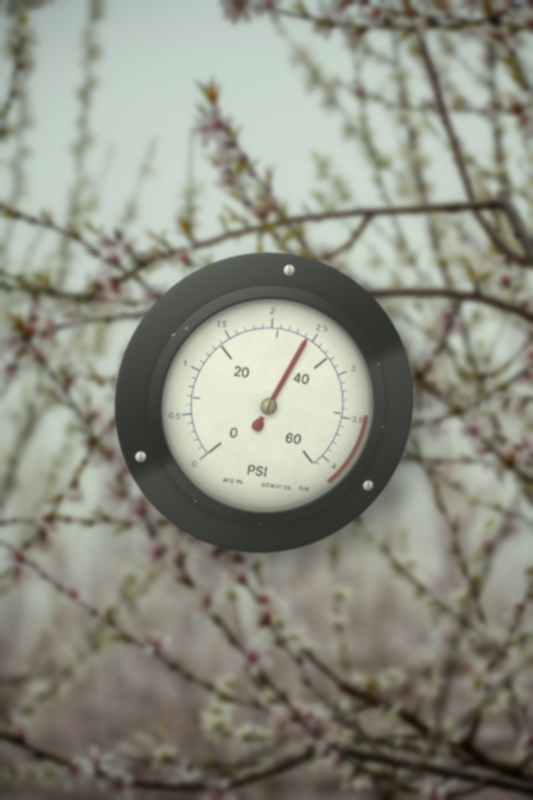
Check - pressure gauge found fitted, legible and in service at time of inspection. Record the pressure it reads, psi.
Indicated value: 35 psi
